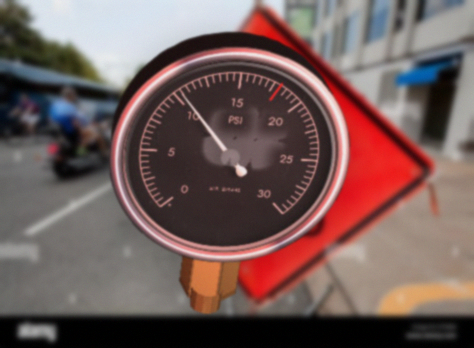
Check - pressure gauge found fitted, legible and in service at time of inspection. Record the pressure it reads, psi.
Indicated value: 10.5 psi
